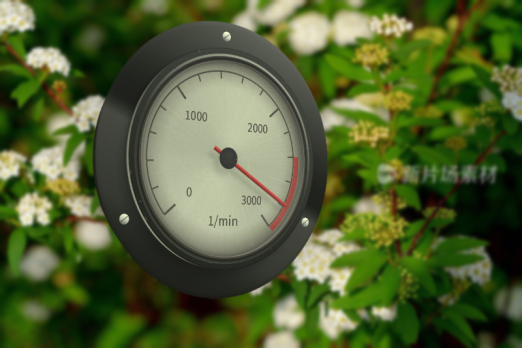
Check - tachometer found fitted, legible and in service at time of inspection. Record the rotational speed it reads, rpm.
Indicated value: 2800 rpm
